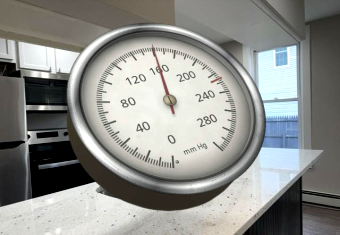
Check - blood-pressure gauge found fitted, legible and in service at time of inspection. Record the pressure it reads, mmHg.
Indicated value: 160 mmHg
